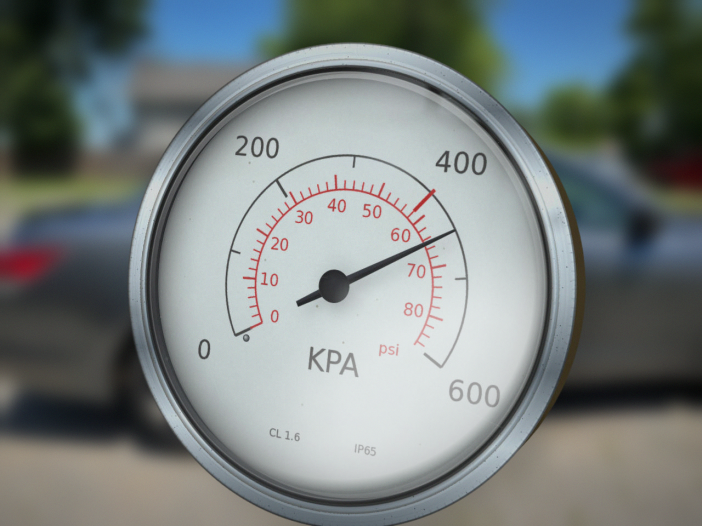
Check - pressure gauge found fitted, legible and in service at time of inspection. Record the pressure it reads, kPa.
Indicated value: 450 kPa
